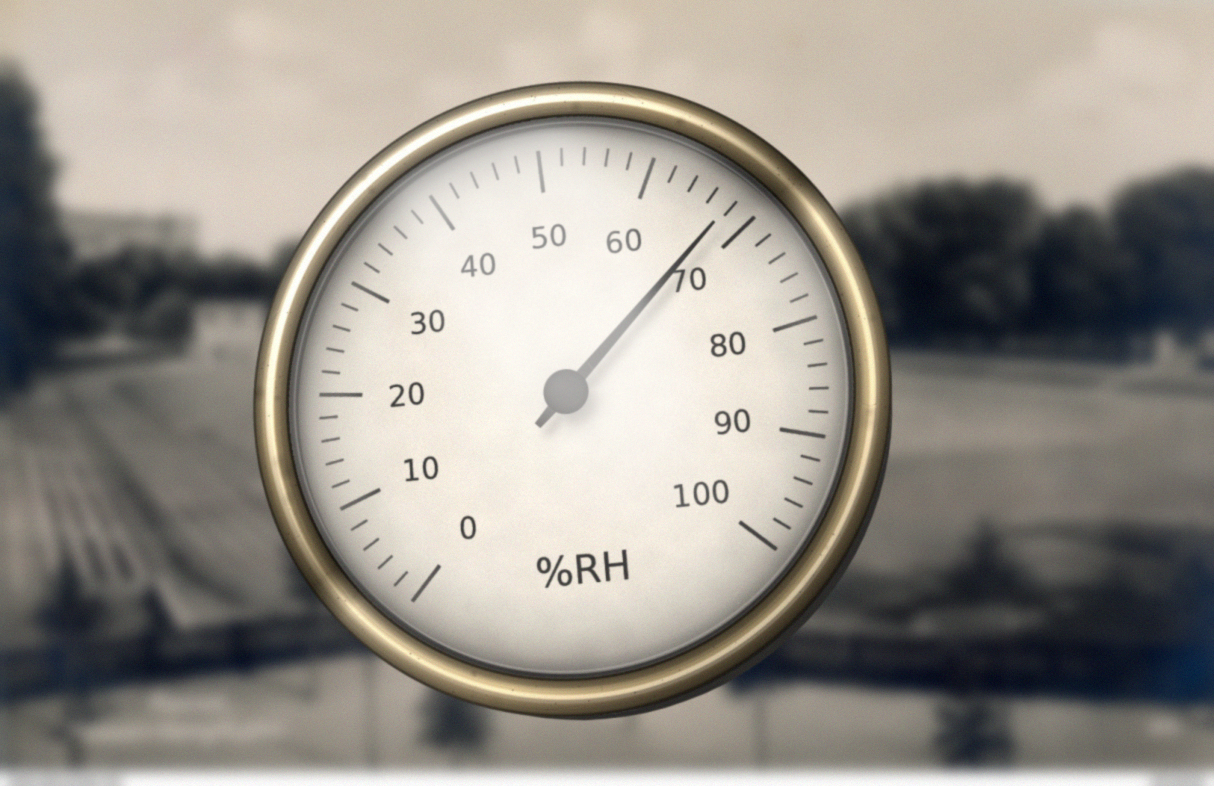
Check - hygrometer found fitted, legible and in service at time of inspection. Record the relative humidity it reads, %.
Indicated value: 68 %
